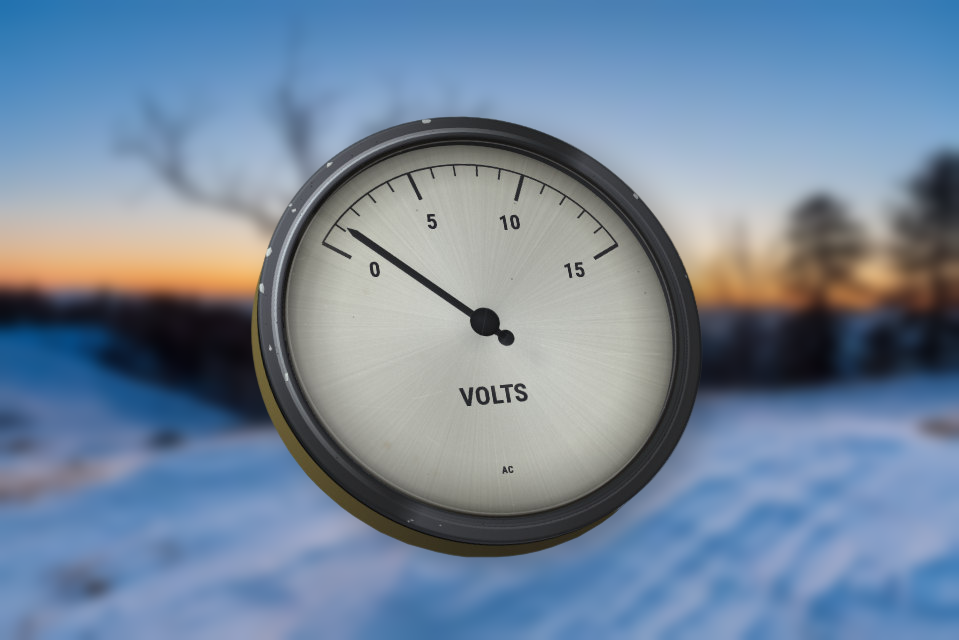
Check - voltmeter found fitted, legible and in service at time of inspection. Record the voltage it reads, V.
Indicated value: 1 V
